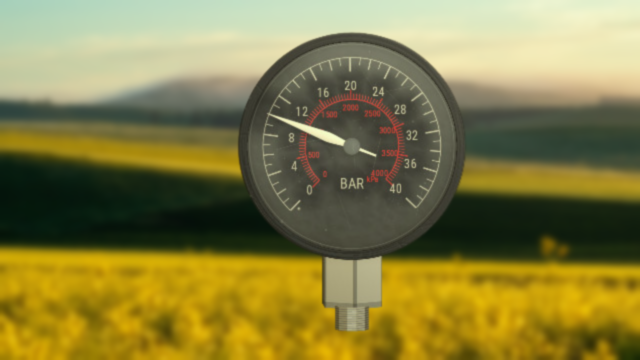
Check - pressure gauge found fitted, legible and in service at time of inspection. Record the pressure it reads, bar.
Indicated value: 10 bar
